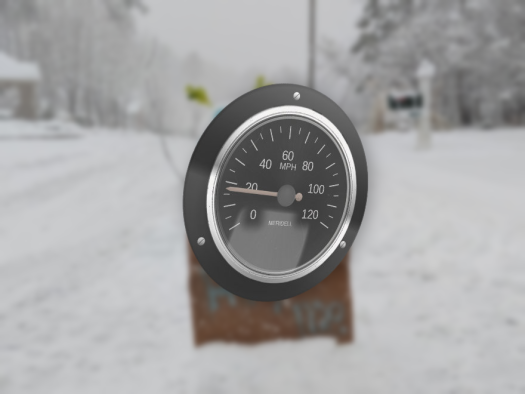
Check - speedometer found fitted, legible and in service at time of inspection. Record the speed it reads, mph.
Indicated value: 17.5 mph
